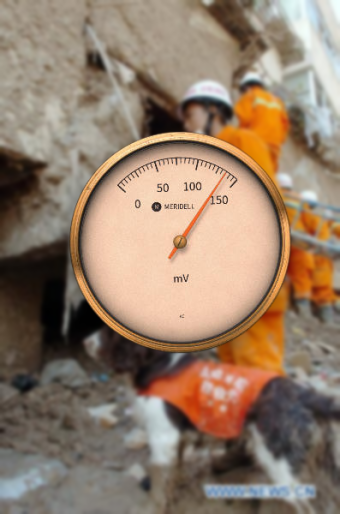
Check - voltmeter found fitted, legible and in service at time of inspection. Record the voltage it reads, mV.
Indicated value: 135 mV
